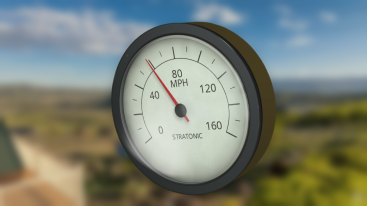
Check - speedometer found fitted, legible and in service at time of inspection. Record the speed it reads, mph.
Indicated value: 60 mph
